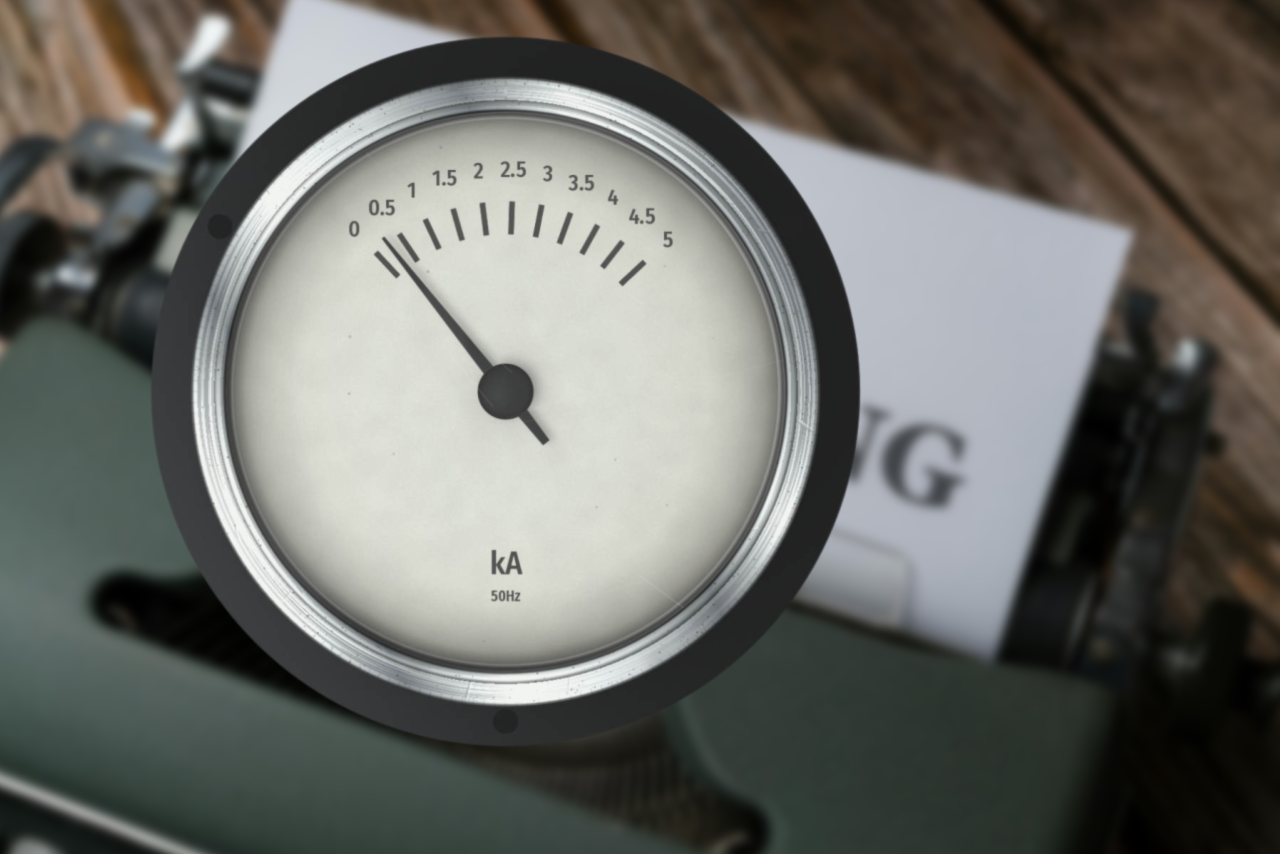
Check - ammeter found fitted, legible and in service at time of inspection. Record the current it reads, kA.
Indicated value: 0.25 kA
